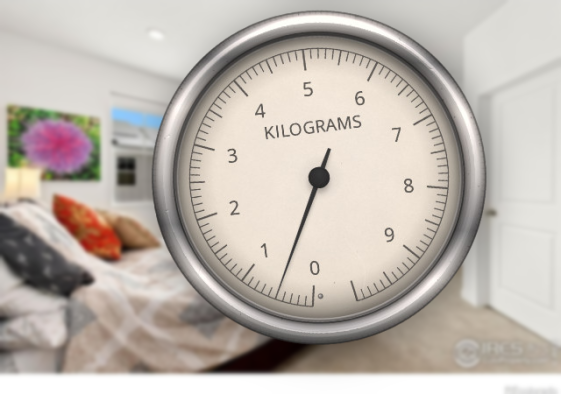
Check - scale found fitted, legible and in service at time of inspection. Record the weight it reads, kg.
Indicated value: 0.5 kg
